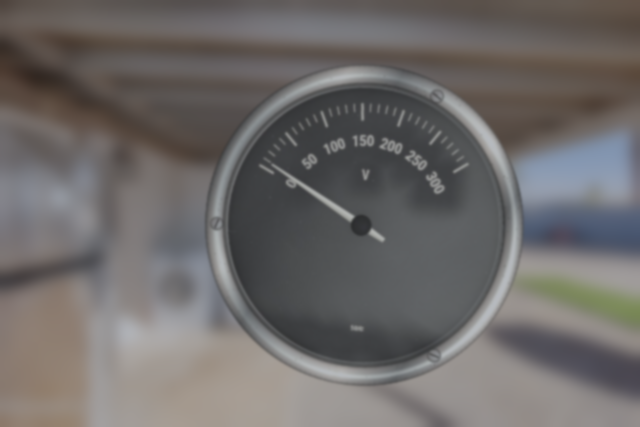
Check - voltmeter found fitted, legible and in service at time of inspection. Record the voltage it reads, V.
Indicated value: 10 V
